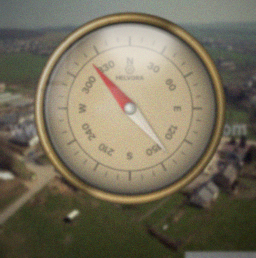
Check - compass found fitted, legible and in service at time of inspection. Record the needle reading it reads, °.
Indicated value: 320 °
